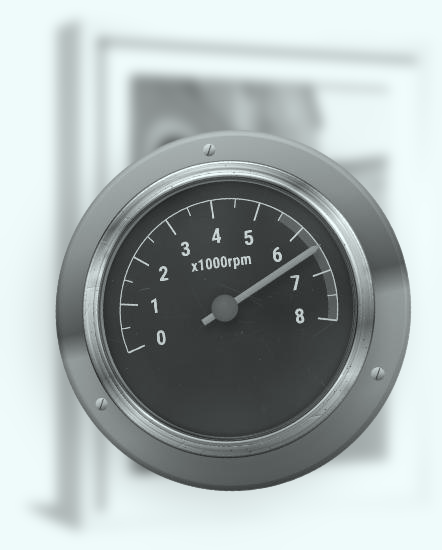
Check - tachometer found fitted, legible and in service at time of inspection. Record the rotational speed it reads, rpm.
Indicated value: 6500 rpm
